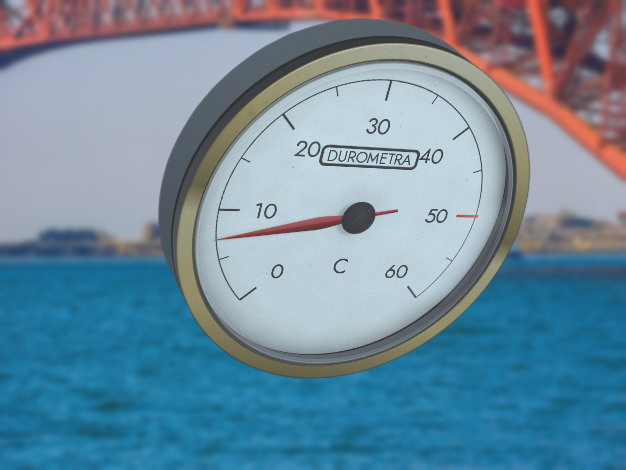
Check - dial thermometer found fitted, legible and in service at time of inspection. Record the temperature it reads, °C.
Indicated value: 7.5 °C
